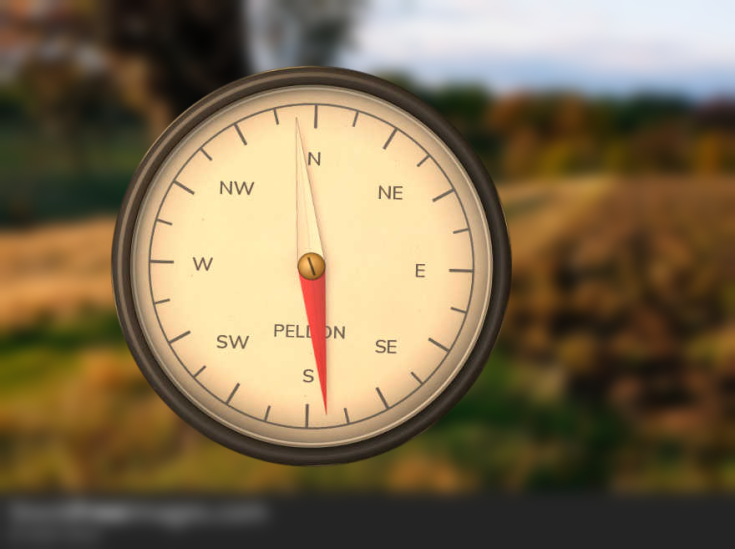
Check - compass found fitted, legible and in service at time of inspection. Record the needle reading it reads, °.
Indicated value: 172.5 °
